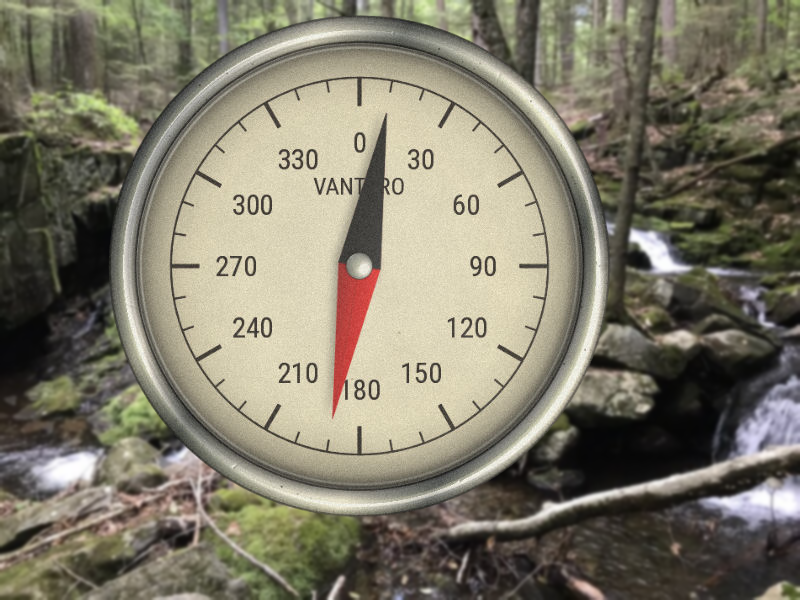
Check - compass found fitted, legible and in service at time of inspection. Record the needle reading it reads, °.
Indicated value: 190 °
